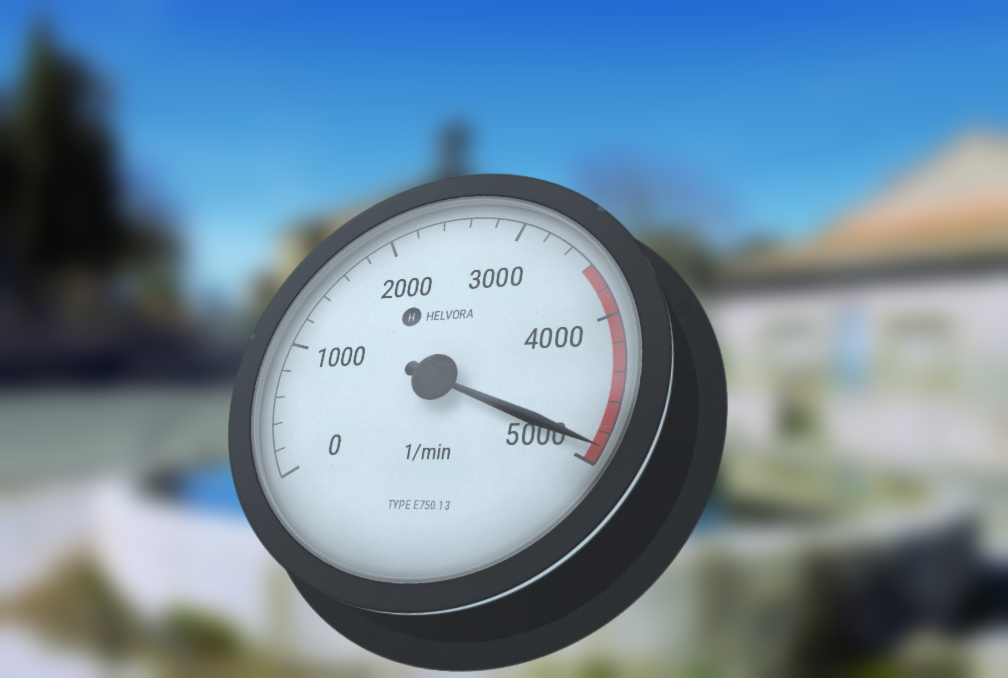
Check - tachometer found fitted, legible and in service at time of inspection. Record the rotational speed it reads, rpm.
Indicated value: 4900 rpm
